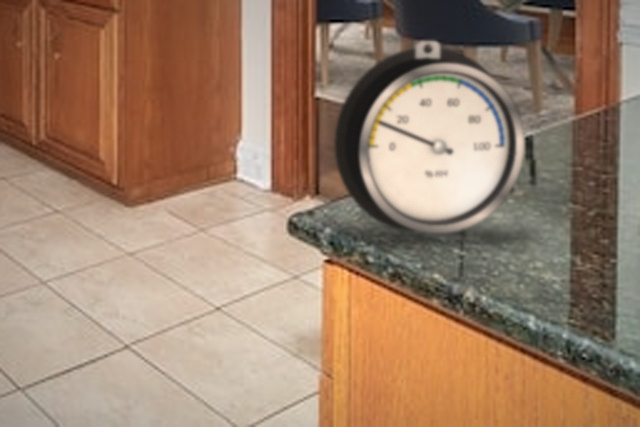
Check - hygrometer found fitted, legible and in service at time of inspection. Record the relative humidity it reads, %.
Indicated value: 12 %
